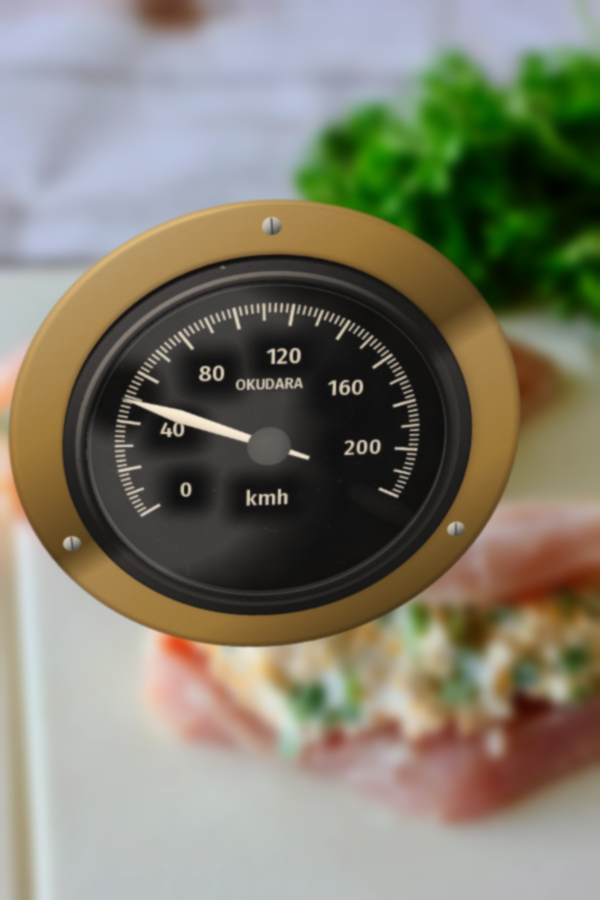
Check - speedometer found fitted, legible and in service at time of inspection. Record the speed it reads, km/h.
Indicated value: 50 km/h
